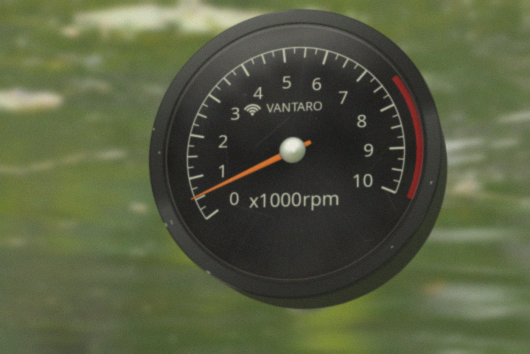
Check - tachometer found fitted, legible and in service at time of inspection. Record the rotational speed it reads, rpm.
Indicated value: 500 rpm
